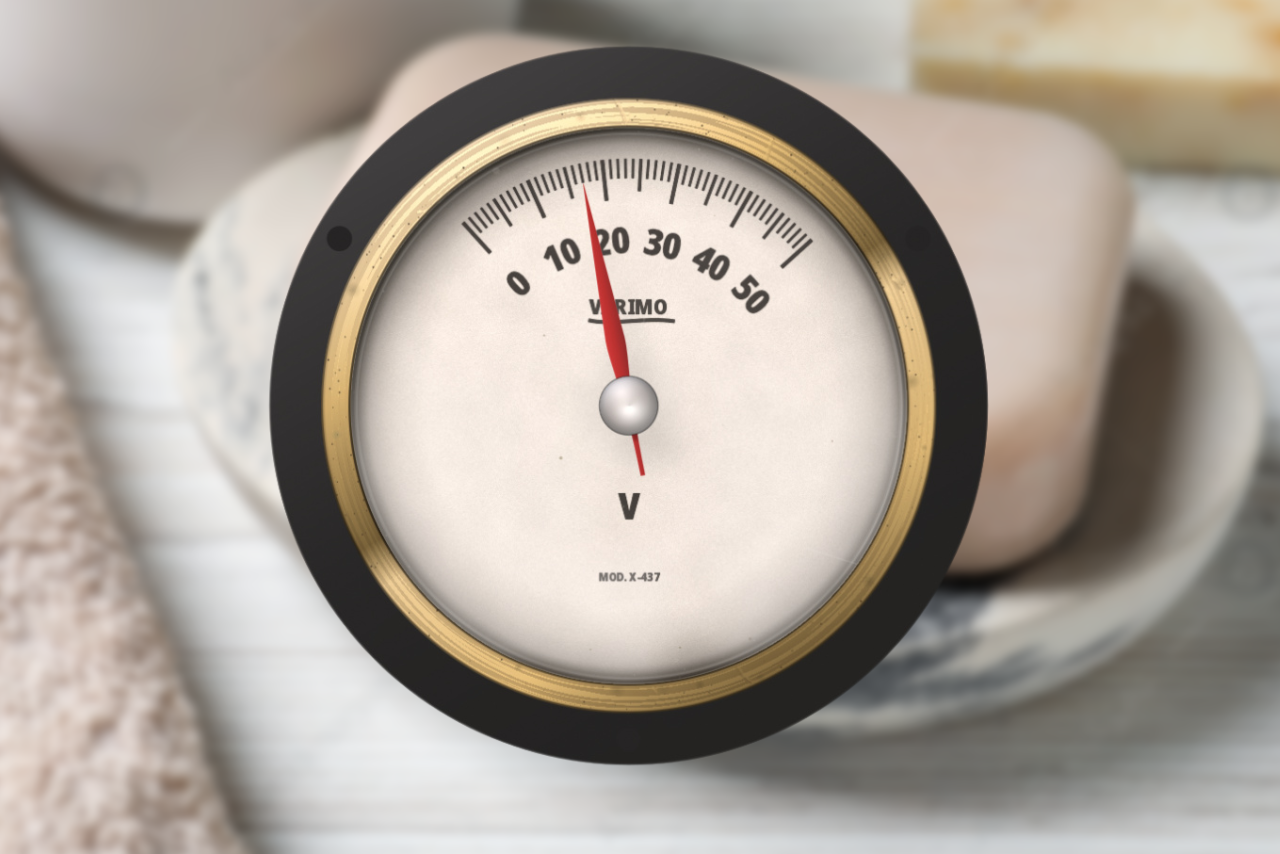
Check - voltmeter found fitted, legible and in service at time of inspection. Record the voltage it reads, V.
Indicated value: 17 V
